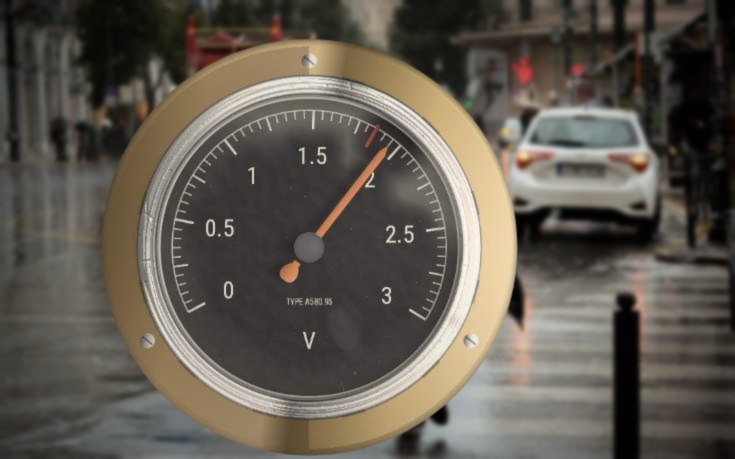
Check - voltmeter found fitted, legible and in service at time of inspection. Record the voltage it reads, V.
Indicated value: 1.95 V
